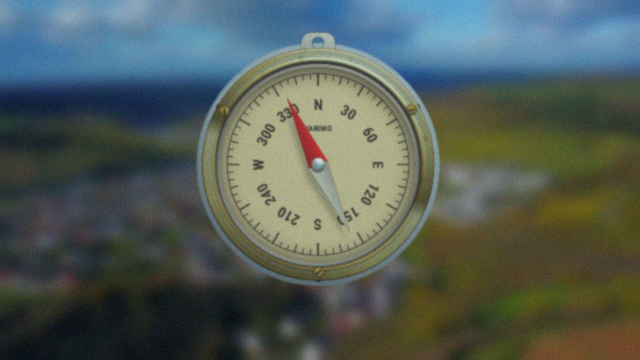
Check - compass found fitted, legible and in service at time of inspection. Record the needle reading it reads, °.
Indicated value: 335 °
